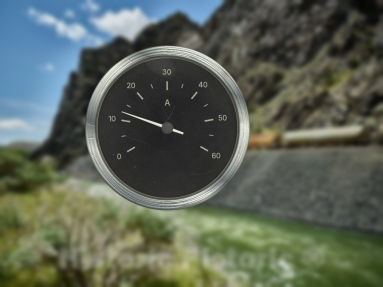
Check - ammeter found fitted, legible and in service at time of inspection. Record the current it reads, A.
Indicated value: 12.5 A
